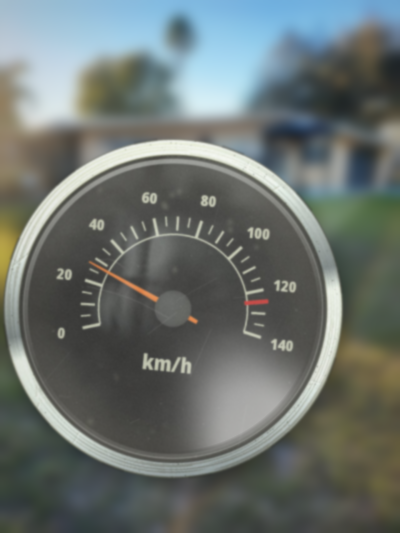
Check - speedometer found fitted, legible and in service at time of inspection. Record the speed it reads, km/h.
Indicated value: 27.5 km/h
